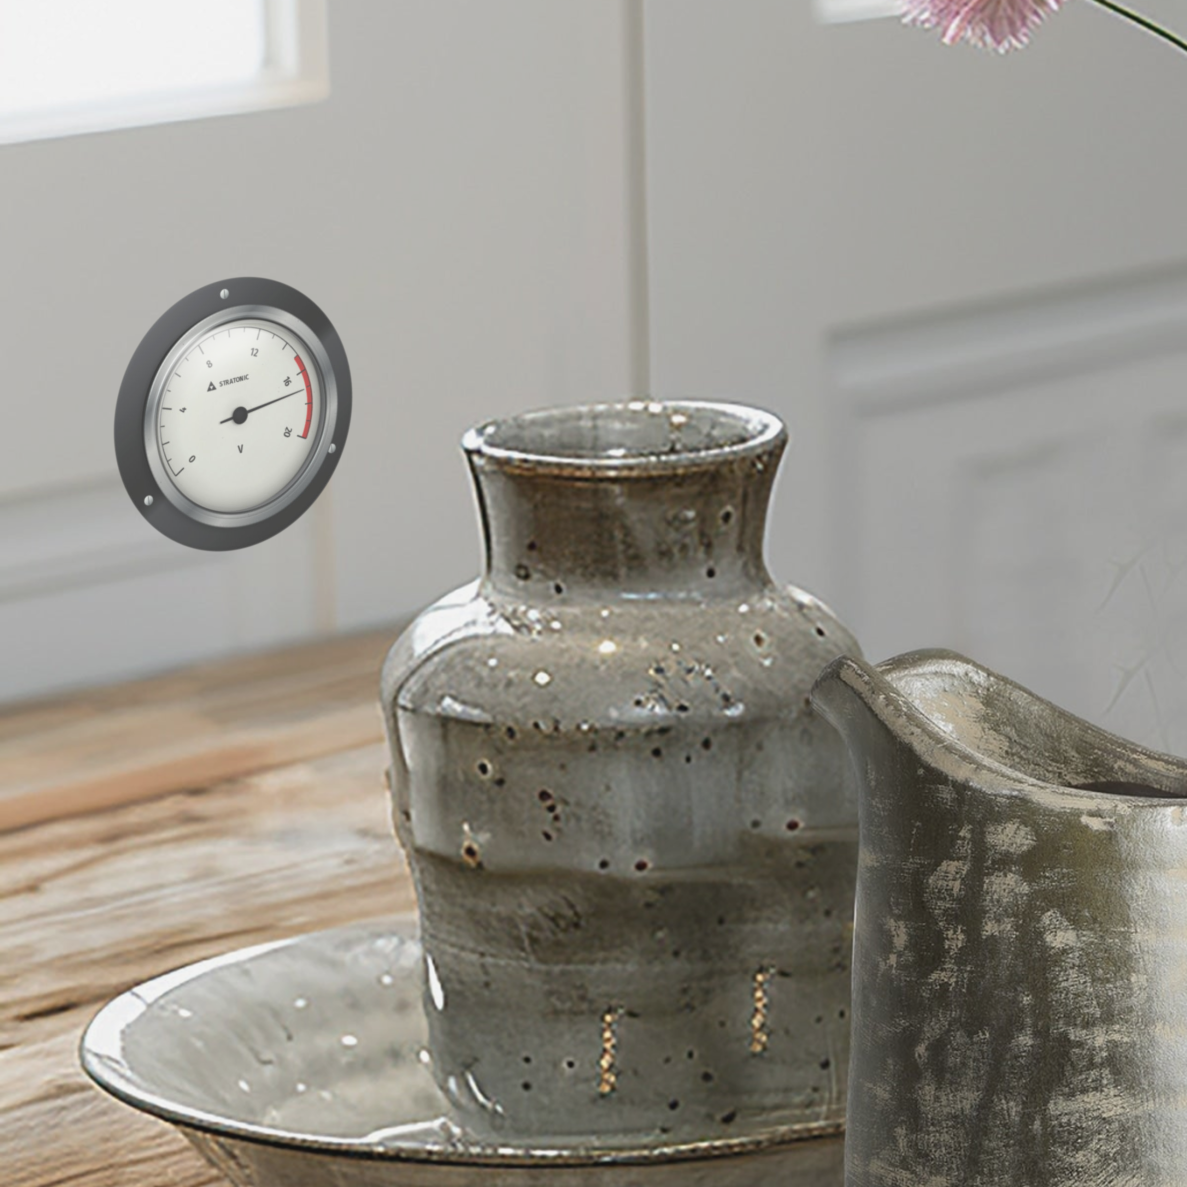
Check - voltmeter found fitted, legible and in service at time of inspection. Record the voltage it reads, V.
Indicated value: 17 V
